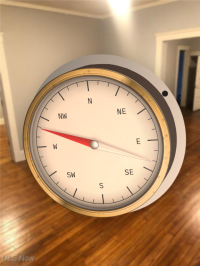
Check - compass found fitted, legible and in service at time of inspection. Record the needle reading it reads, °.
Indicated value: 290 °
